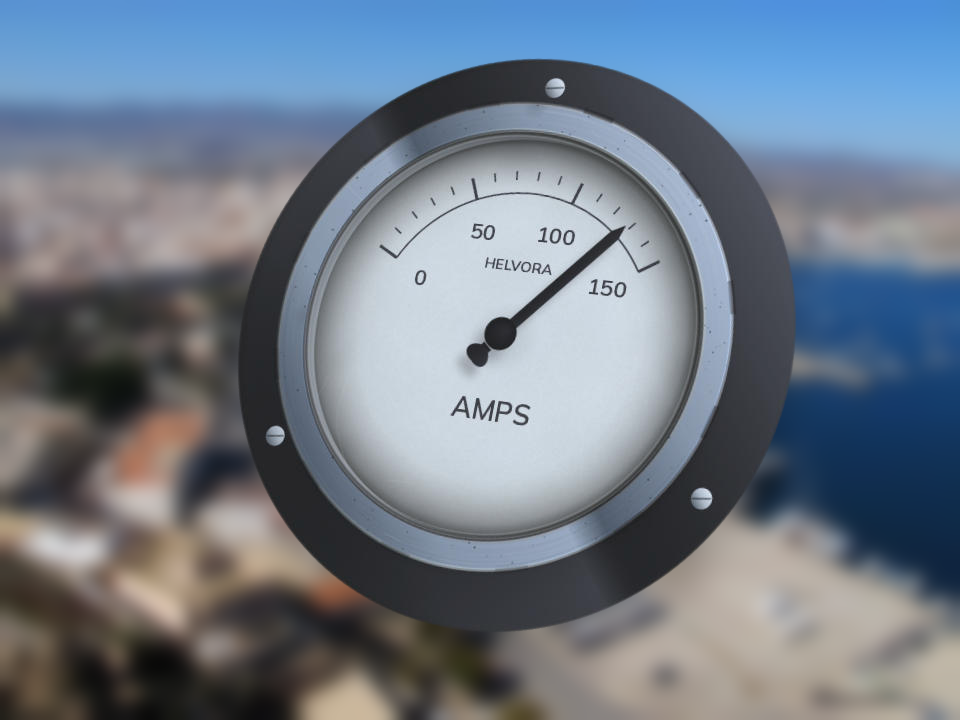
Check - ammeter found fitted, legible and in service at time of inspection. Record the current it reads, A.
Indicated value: 130 A
